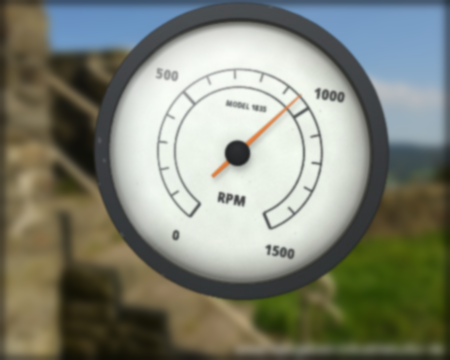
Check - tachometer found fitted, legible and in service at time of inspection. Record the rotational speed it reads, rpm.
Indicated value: 950 rpm
